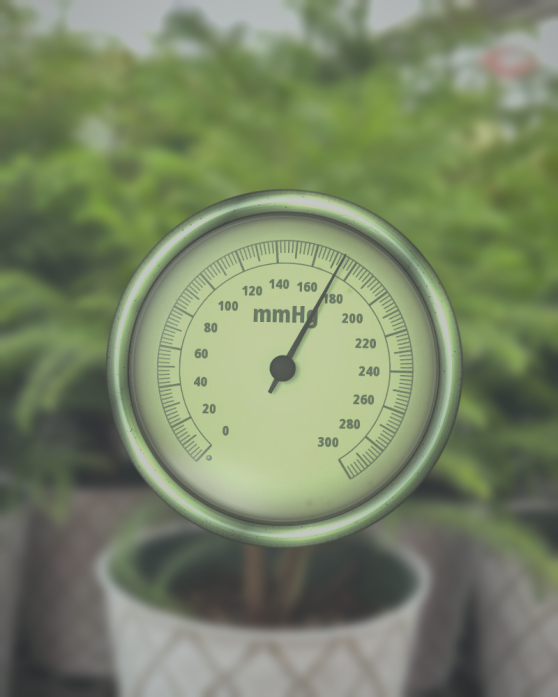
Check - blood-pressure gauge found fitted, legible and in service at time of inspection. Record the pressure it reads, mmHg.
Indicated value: 174 mmHg
